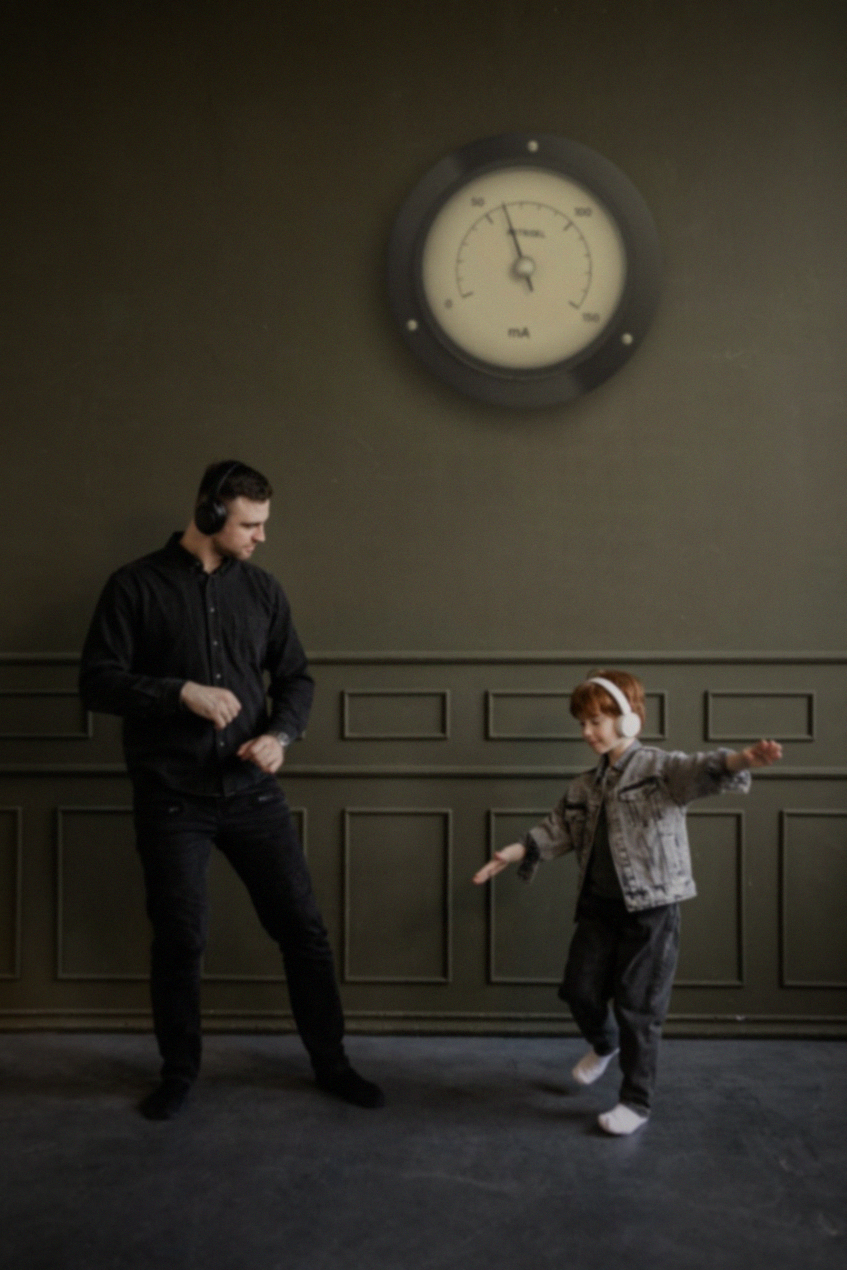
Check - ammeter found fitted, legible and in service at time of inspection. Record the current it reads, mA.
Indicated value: 60 mA
